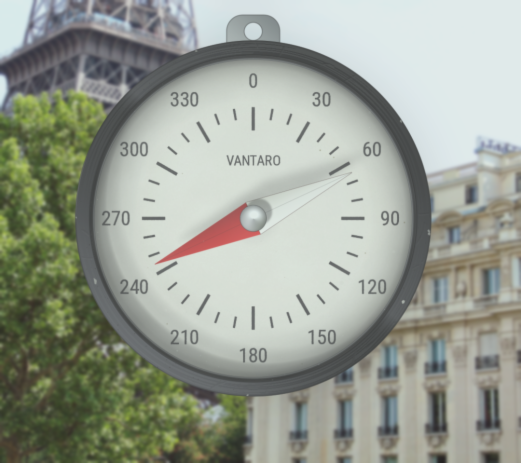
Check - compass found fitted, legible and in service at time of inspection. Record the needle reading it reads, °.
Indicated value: 245 °
